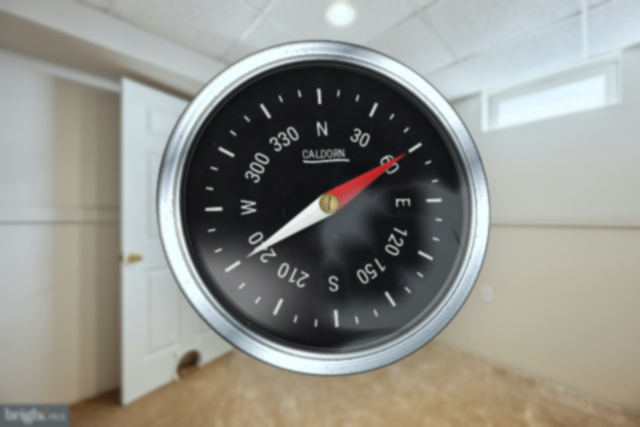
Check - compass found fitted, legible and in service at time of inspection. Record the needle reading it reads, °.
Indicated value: 60 °
